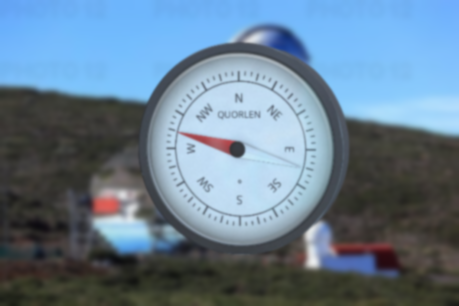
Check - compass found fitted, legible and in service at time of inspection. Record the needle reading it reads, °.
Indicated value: 285 °
